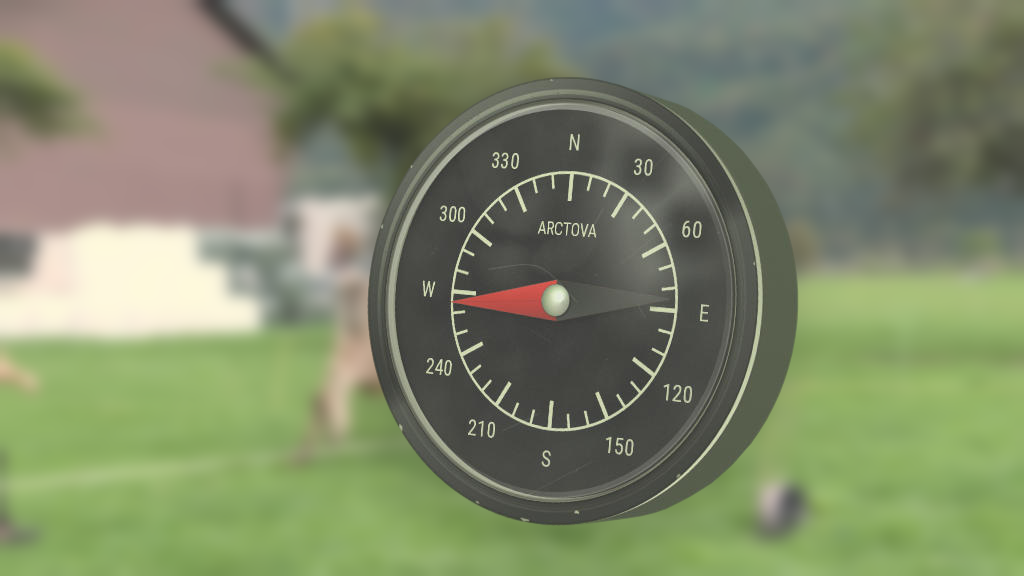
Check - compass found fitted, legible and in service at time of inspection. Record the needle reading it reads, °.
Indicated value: 265 °
